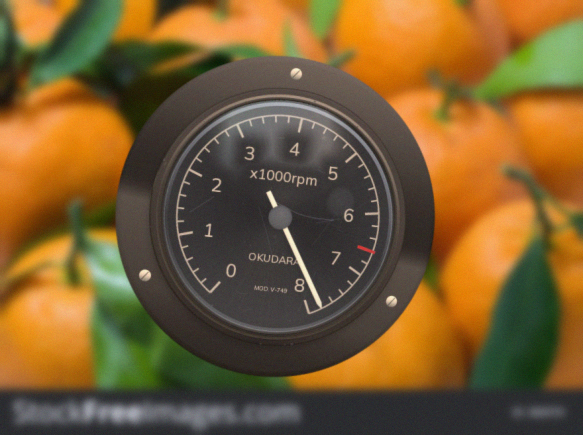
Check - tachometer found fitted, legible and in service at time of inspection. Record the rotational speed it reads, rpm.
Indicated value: 7800 rpm
